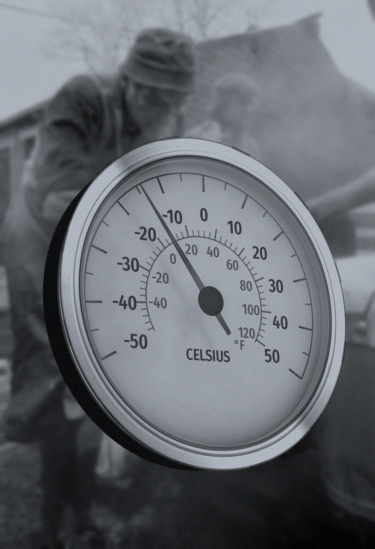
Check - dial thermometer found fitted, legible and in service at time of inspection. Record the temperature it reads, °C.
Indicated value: -15 °C
